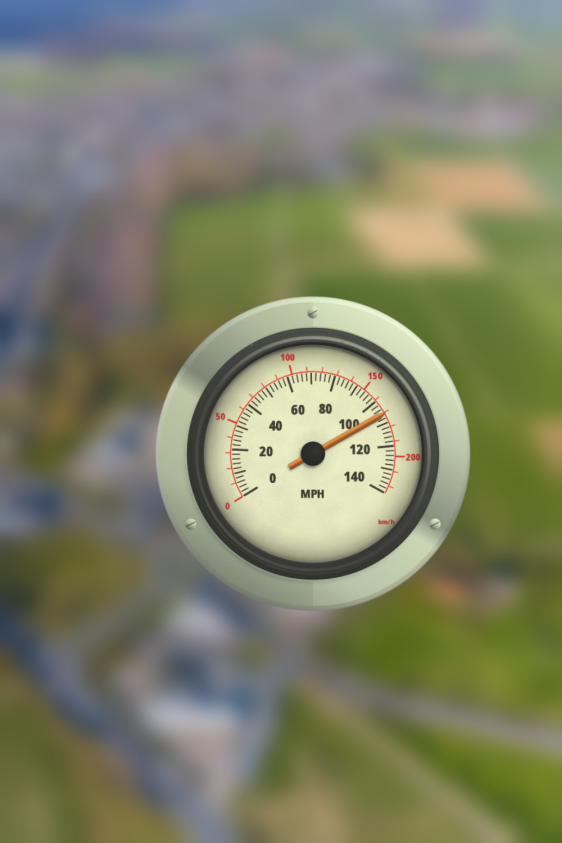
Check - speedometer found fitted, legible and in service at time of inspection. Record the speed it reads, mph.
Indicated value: 106 mph
